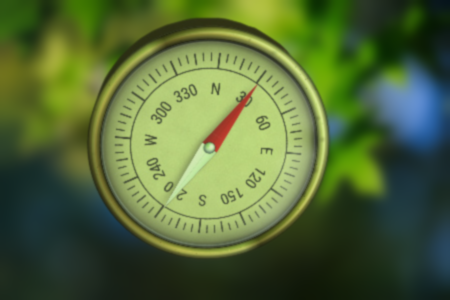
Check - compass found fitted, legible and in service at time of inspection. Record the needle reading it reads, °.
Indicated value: 30 °
